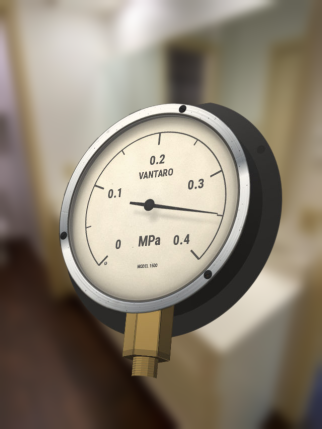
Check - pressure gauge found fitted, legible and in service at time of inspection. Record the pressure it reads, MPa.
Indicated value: 0.35 MPa
